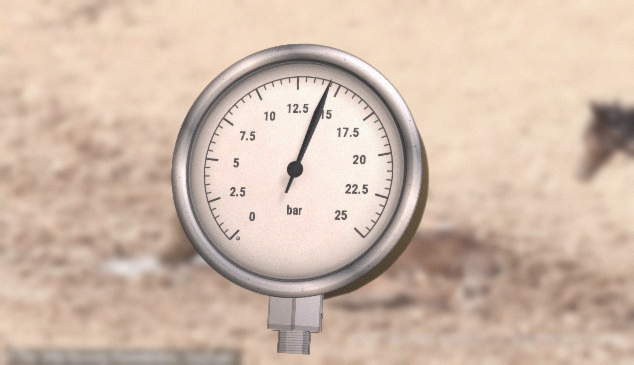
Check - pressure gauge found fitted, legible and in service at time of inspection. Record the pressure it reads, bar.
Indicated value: 14.5 bar
